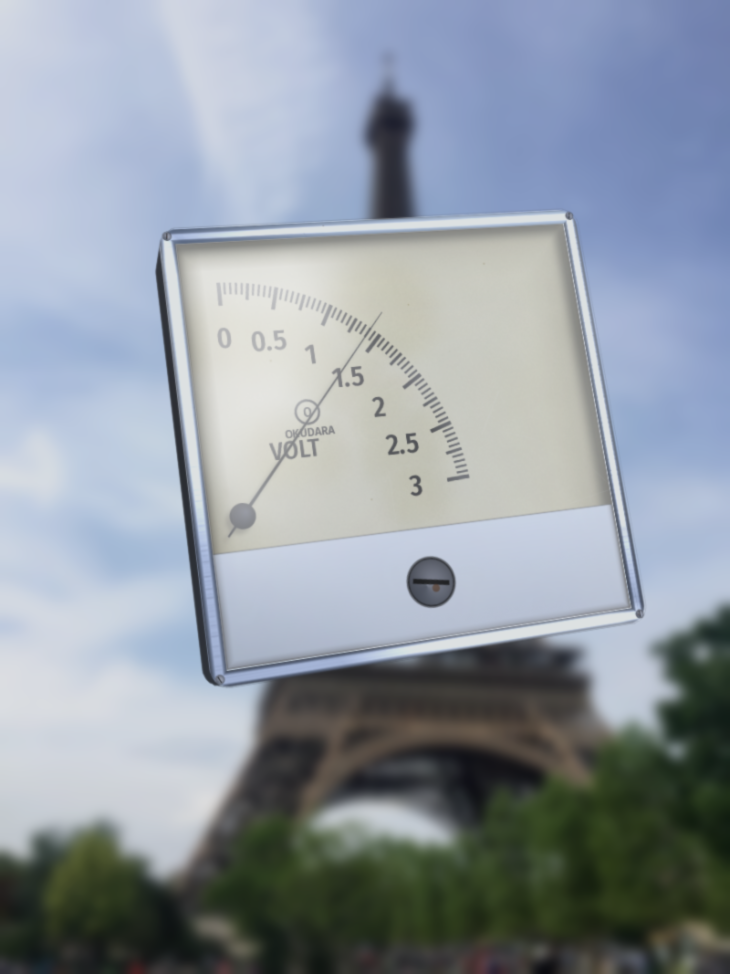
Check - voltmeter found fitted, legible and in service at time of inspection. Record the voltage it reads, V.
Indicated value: 1.4 V
